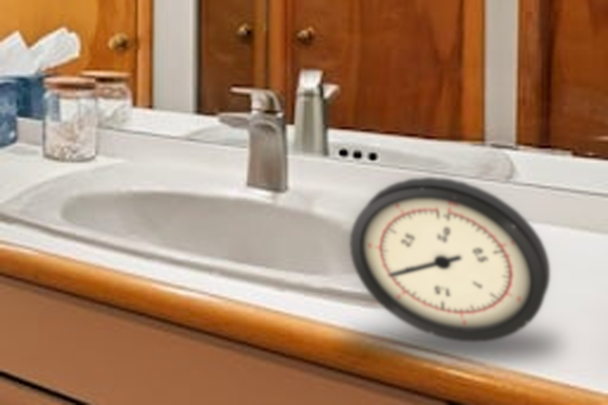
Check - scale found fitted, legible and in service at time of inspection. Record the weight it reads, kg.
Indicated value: 2 kg
